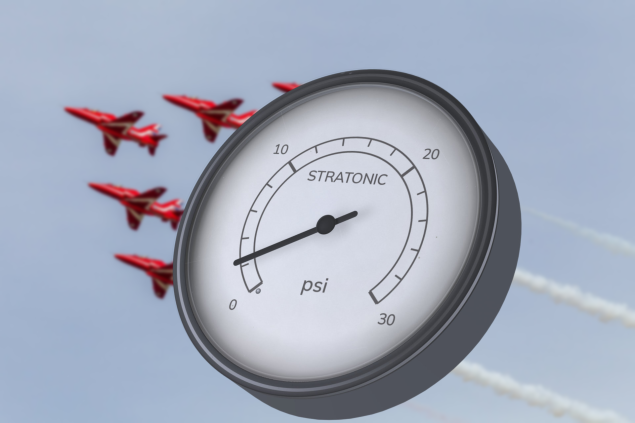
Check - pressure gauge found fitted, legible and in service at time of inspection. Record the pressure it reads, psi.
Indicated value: 2 psi
